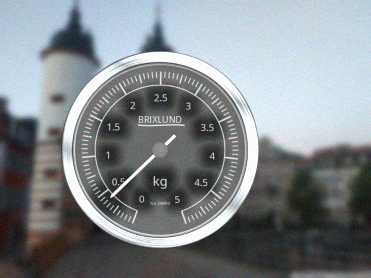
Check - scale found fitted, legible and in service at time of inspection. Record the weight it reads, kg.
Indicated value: 0.4 kg
